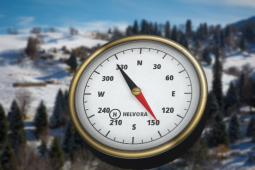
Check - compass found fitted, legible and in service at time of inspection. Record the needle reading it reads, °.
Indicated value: 145 °
